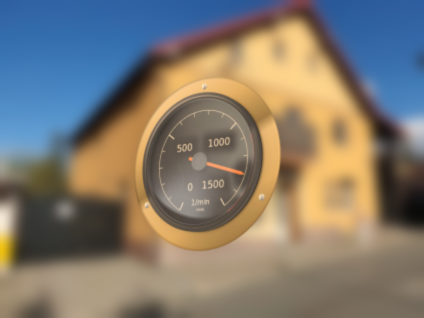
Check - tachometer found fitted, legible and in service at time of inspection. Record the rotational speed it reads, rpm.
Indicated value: 1300 rpm
